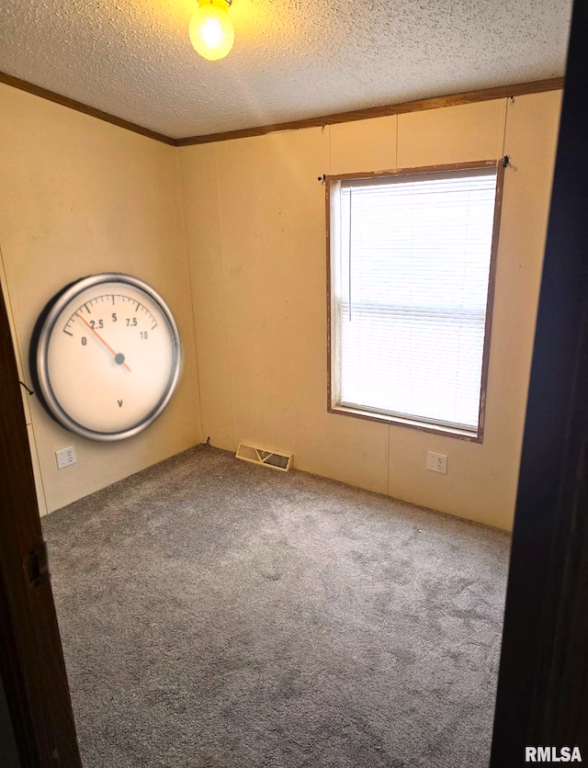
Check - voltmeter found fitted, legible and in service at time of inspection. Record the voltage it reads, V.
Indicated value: 1.5 V
